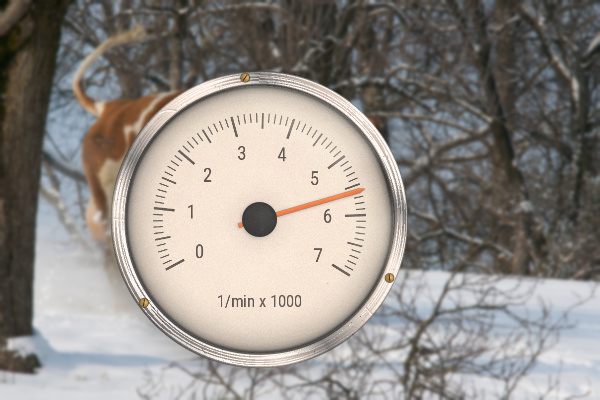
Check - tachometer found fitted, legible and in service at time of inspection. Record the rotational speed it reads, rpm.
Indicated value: 5600 rpm
